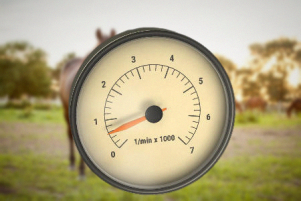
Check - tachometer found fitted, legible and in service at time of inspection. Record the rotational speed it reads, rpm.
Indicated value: 600 rpm
